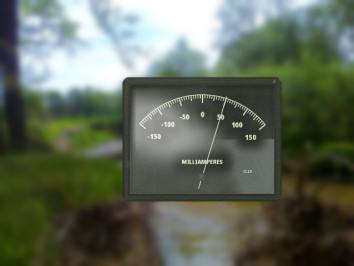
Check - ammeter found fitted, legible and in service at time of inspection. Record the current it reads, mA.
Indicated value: 50 mA
